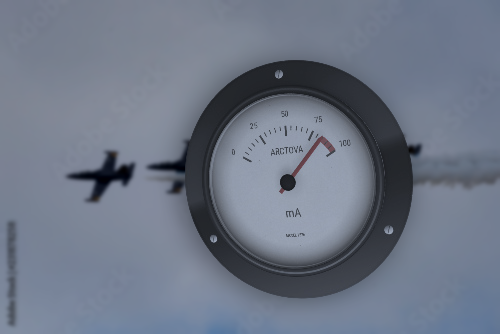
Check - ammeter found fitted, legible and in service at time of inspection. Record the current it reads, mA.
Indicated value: 85 mA
